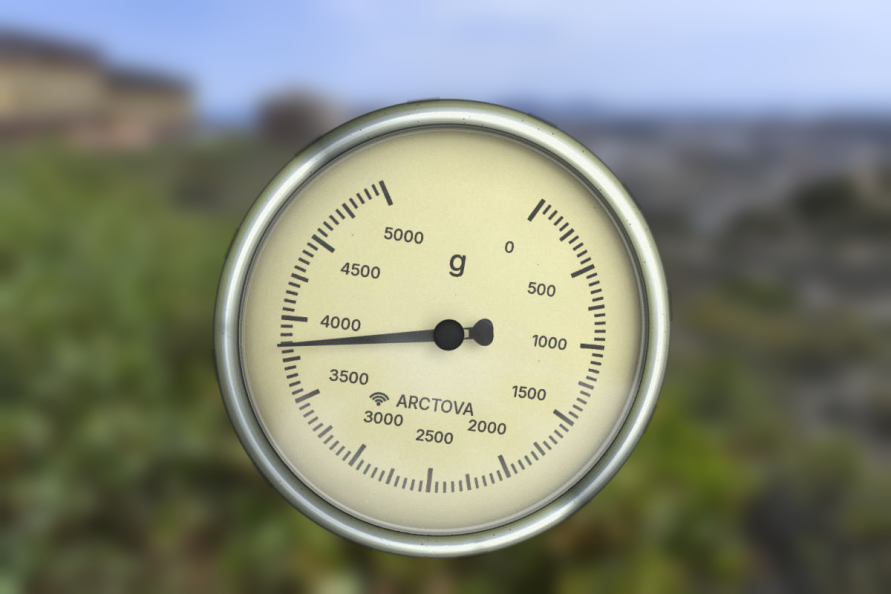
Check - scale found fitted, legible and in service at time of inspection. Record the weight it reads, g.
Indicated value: 3850 g
